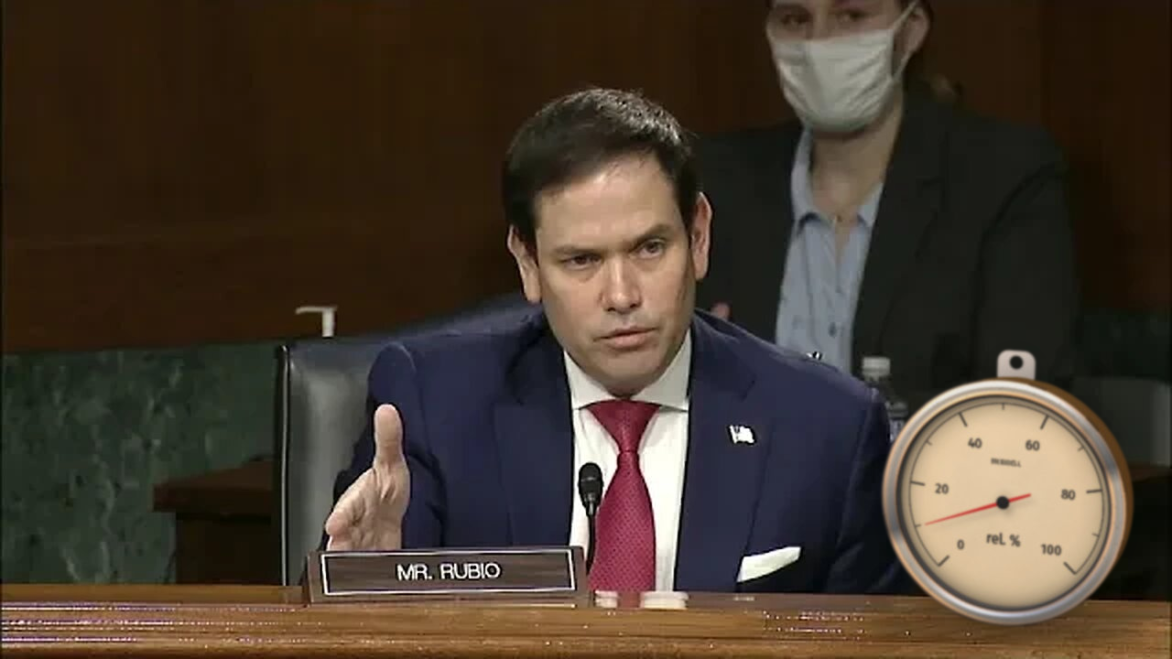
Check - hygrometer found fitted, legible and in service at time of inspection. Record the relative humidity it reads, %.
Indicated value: 10 %
